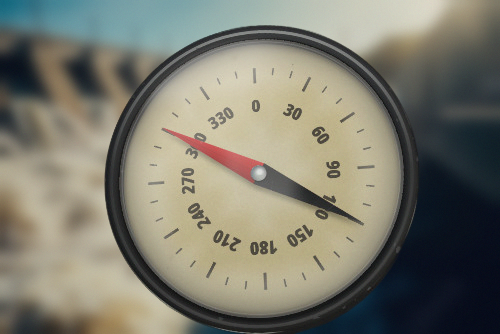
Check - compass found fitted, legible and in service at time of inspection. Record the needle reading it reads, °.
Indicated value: 300 °
